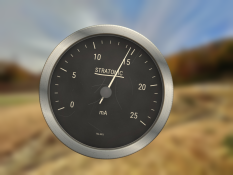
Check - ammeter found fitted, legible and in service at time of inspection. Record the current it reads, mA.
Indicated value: 14.5 mA
